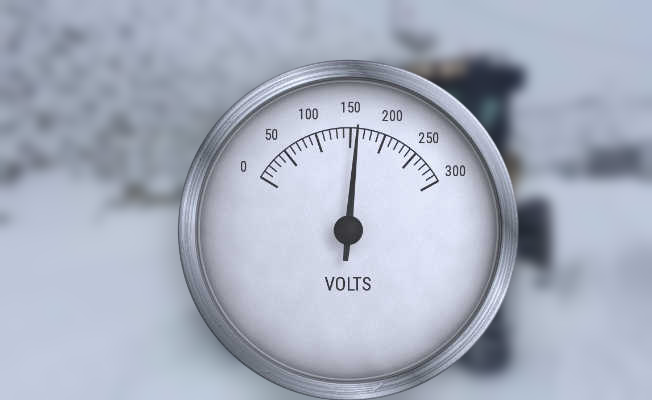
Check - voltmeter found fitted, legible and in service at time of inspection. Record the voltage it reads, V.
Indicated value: 160 V
